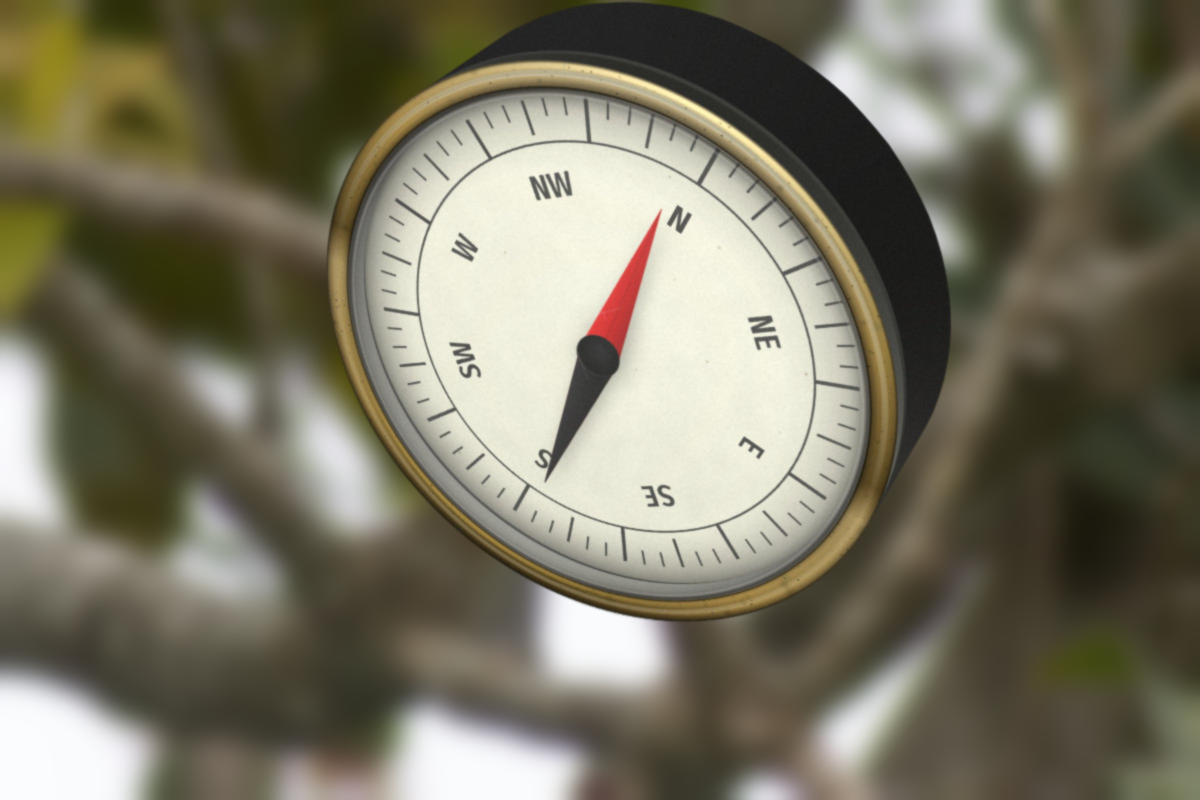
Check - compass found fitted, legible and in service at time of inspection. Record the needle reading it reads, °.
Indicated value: 355 °
